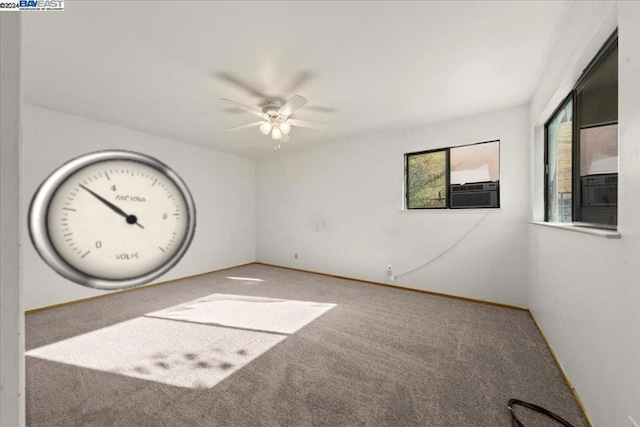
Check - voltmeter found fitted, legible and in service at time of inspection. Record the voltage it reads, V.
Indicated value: 3 V
